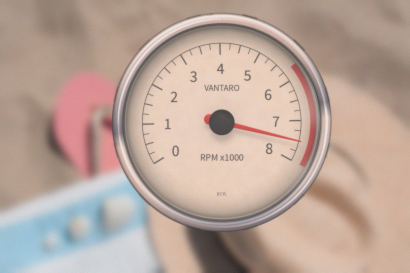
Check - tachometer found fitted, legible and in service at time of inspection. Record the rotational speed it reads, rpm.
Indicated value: 7500 rpm
